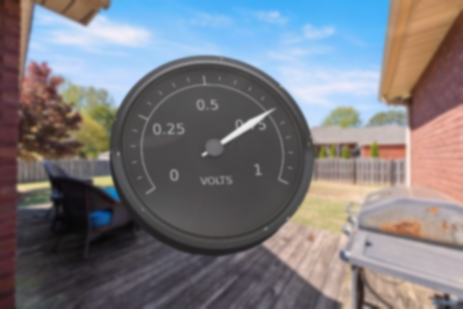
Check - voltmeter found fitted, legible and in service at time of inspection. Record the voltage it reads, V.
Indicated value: 0.75 V
